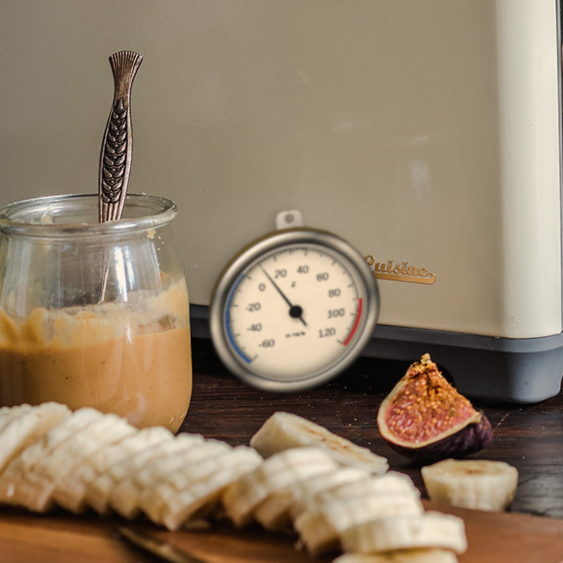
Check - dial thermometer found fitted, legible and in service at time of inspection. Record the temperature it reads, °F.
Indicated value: 10 °F
